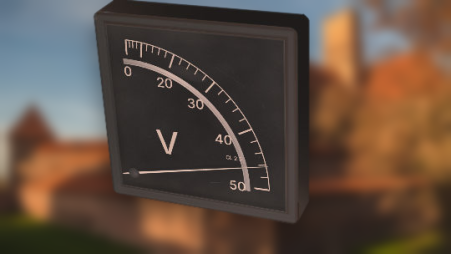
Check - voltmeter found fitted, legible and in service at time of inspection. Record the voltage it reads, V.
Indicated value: 46 V
